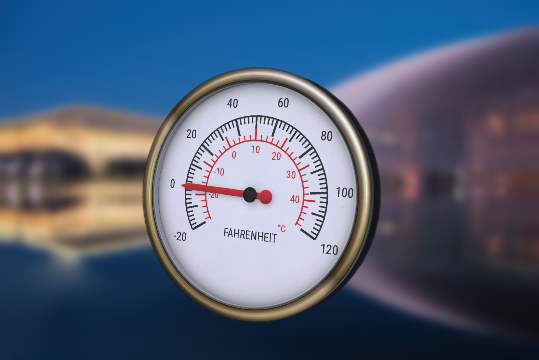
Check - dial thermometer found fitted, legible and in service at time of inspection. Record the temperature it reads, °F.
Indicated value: 0 °F
